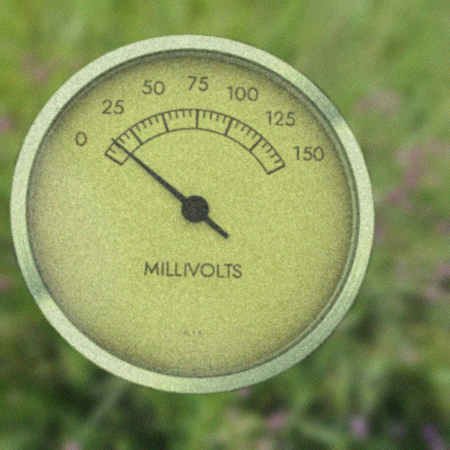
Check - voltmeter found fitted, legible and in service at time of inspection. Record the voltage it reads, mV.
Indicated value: 10 mV
